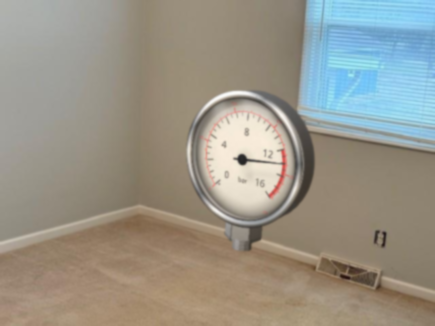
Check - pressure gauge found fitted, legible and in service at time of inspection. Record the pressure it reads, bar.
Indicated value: 13 bar
